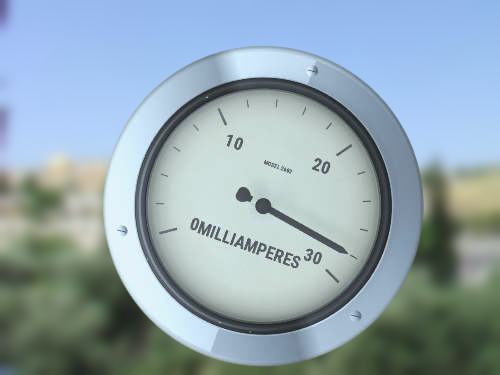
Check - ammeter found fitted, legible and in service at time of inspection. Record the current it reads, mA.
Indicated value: 28 mA
